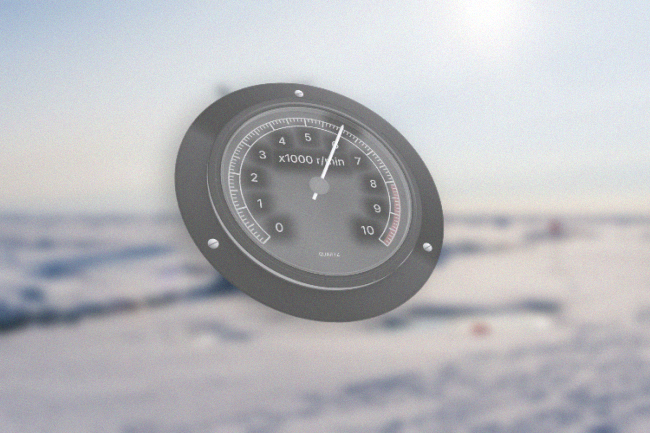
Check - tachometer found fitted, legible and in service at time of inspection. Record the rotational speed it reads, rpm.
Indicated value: 6000 rpm
